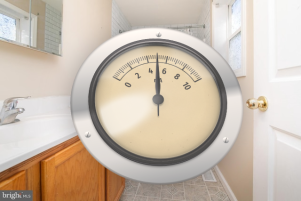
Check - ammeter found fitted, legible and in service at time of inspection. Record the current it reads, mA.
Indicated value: 5 mA
